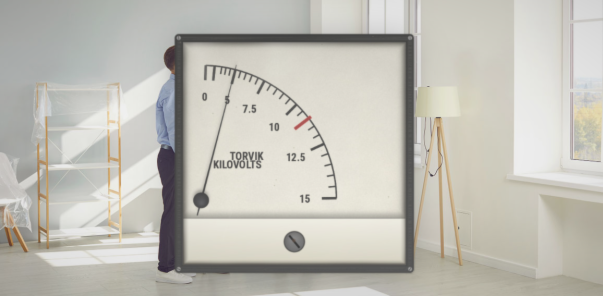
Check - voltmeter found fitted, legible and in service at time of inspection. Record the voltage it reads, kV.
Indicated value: 5 kV
